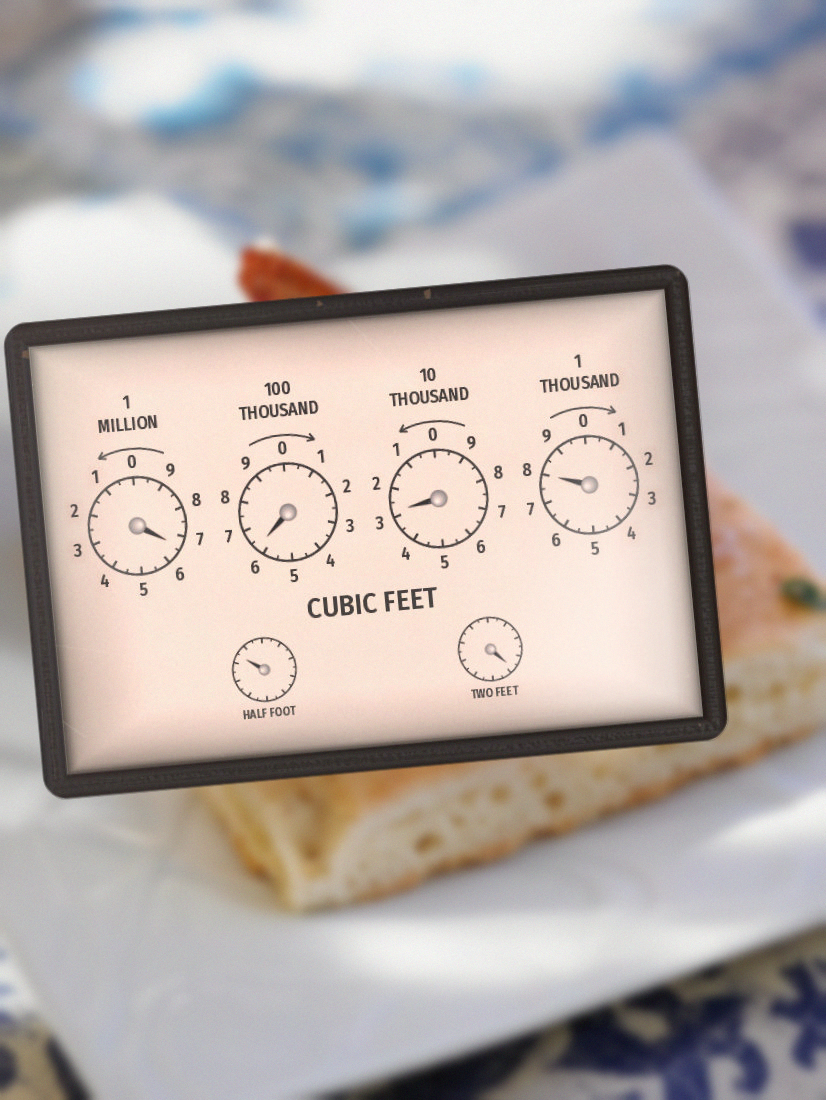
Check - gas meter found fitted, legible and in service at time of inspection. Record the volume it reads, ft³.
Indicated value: 662800 ft³
